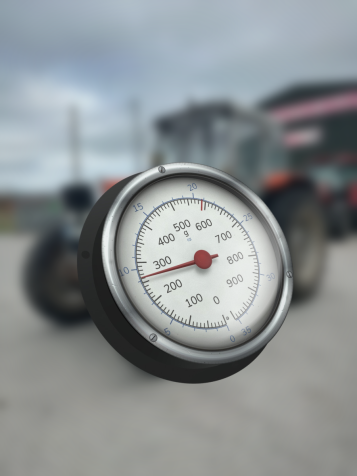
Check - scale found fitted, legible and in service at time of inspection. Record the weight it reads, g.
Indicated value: 260 g
